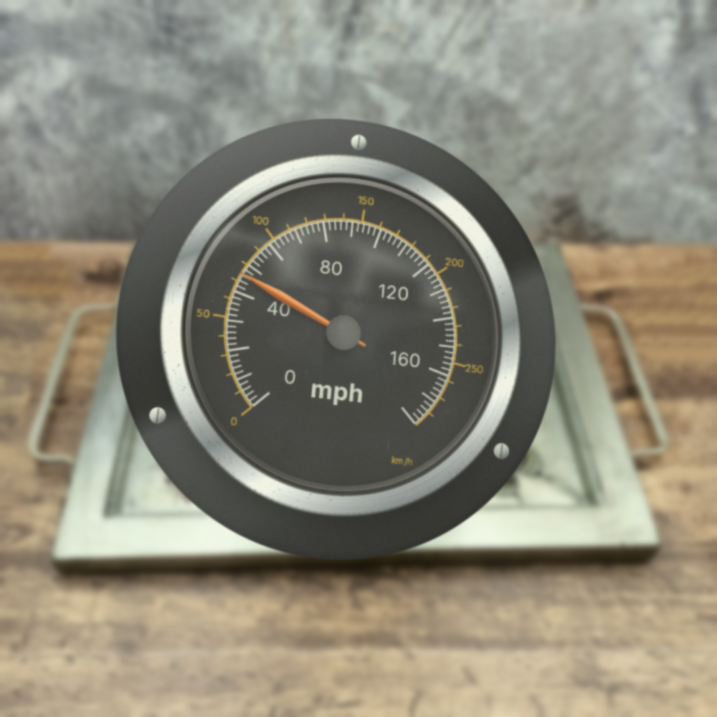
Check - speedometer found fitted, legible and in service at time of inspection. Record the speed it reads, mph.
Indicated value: 46 mph
